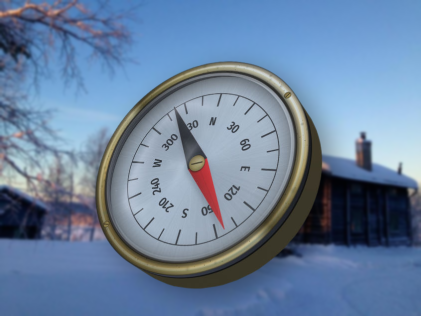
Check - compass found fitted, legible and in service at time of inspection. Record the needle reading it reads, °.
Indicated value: 142.5 °
